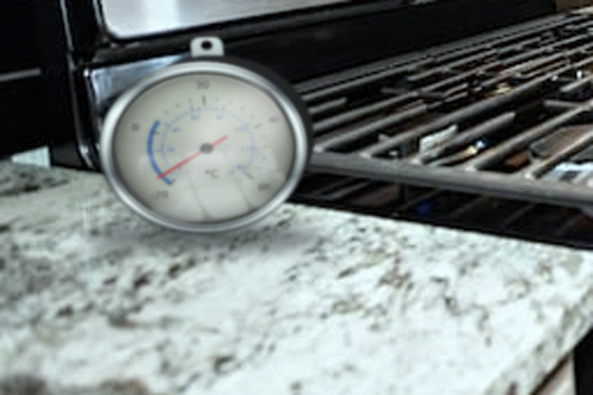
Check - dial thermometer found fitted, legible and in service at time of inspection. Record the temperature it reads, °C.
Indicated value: -16 °C
